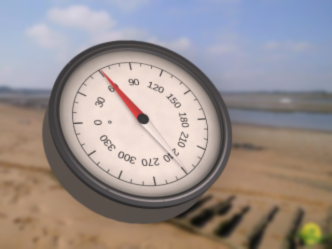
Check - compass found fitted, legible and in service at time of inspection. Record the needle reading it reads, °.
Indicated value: 60 °
